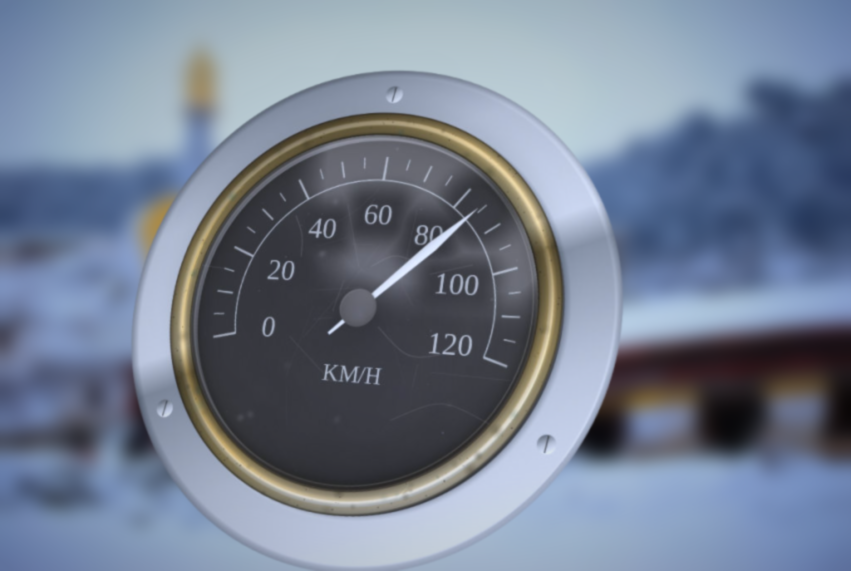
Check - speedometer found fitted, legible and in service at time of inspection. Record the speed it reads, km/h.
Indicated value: 85 km/h
